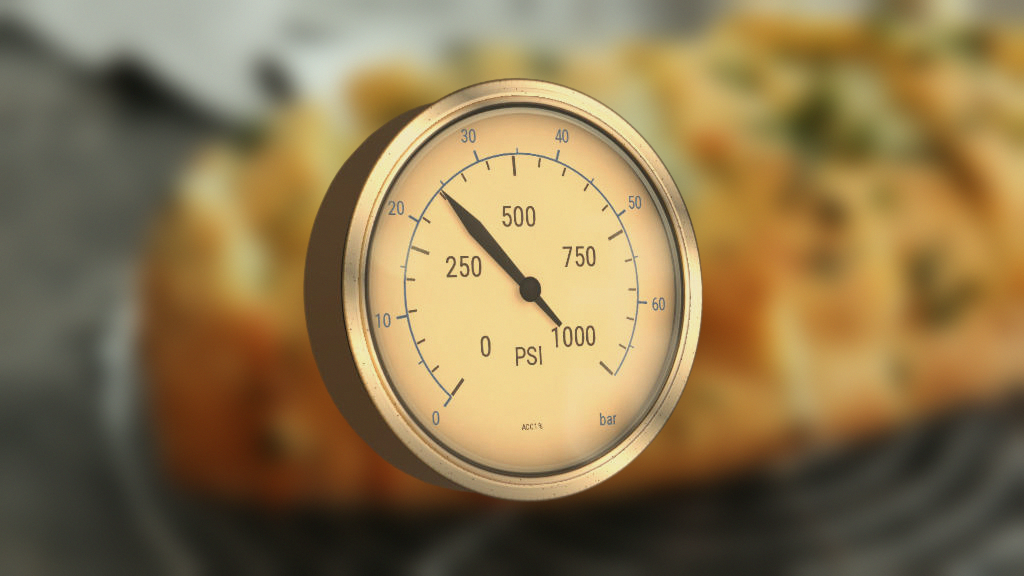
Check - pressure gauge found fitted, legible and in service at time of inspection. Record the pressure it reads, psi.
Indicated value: 350 psi
